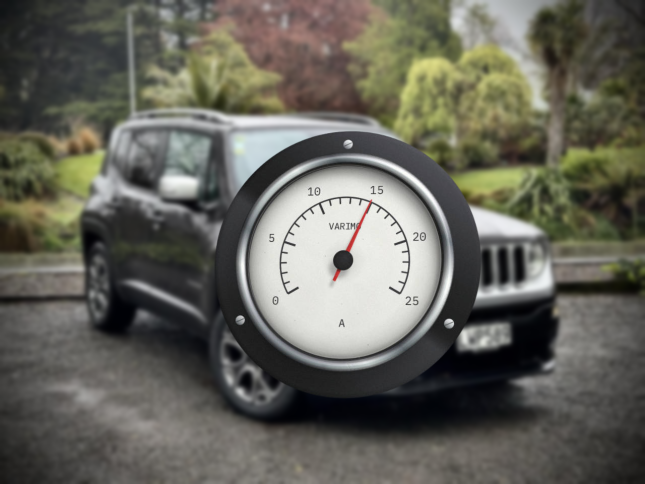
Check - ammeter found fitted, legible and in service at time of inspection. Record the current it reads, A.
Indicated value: 15 A
